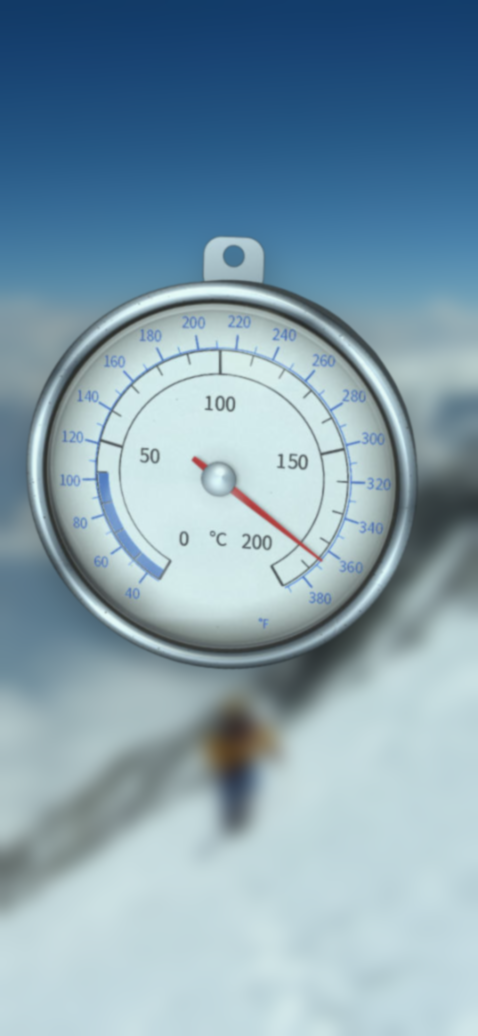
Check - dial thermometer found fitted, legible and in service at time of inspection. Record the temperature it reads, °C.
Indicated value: 185 °C
